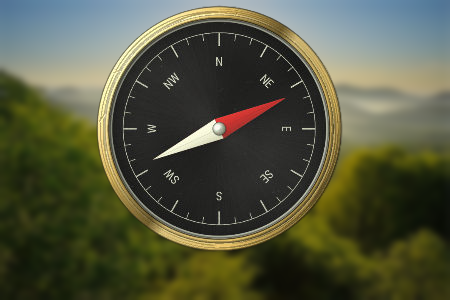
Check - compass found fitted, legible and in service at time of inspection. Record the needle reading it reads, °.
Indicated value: 65 °
